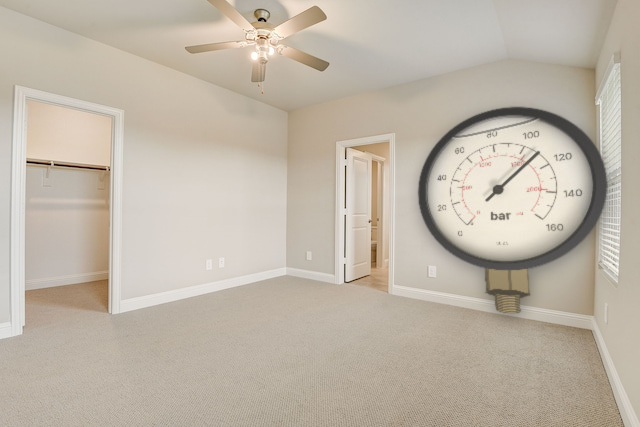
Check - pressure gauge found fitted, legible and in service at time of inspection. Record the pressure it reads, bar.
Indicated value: 110 bar
